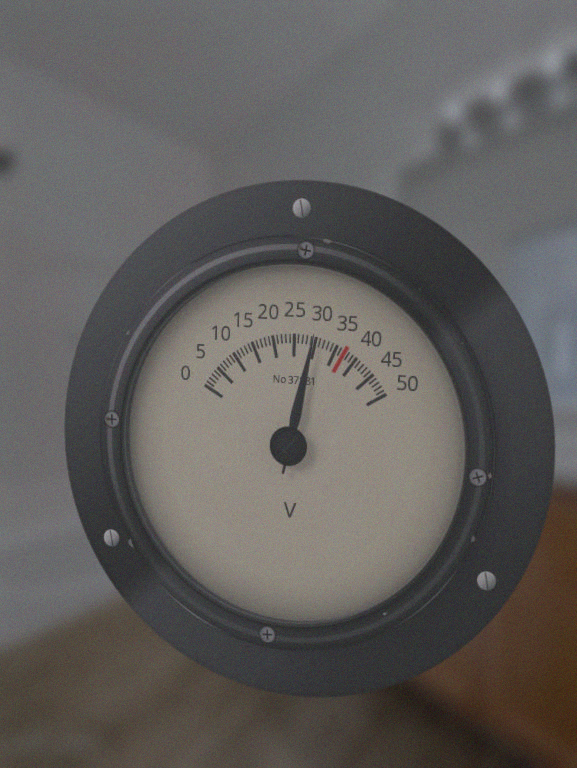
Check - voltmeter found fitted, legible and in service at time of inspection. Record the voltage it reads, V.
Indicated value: 30 V
